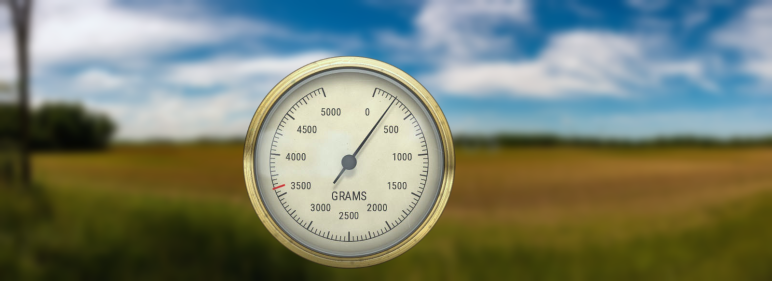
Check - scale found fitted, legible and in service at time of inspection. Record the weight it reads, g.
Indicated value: 250 g
